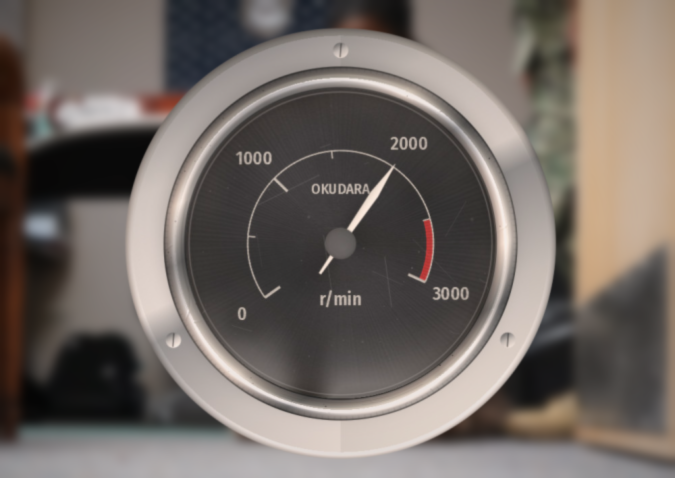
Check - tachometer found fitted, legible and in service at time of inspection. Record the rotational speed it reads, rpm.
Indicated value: 2000 rpm
